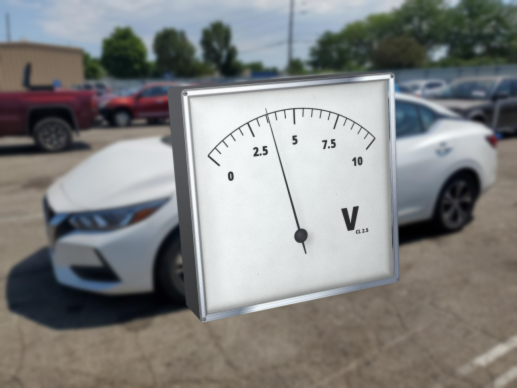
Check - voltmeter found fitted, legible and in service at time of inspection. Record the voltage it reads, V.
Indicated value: 3.5 V
